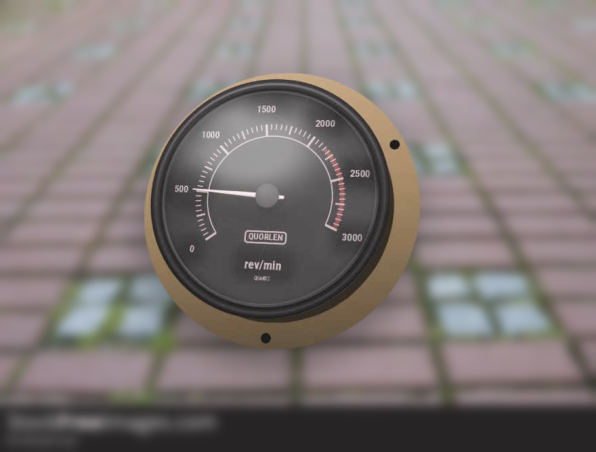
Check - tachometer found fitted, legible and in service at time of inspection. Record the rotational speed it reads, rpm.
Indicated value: 500 rpm
